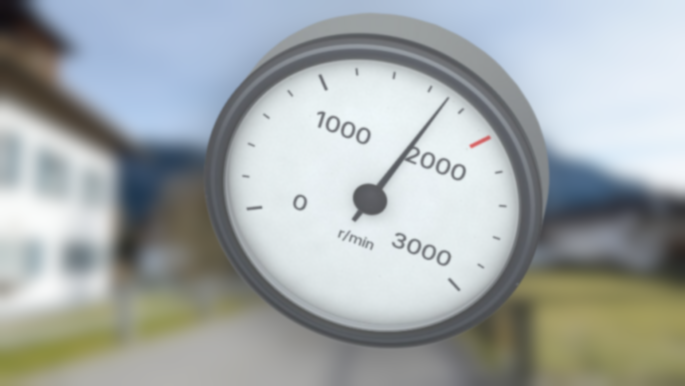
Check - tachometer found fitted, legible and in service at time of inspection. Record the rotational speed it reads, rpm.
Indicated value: 1700 rpm
